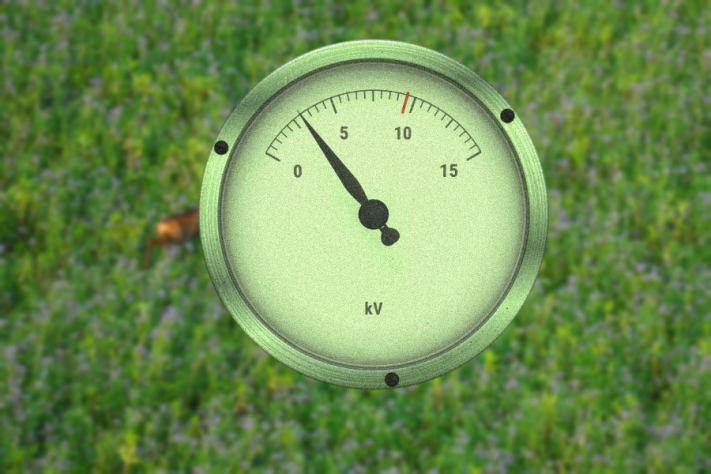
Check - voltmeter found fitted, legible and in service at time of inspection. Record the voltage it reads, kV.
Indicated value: 3 kV
